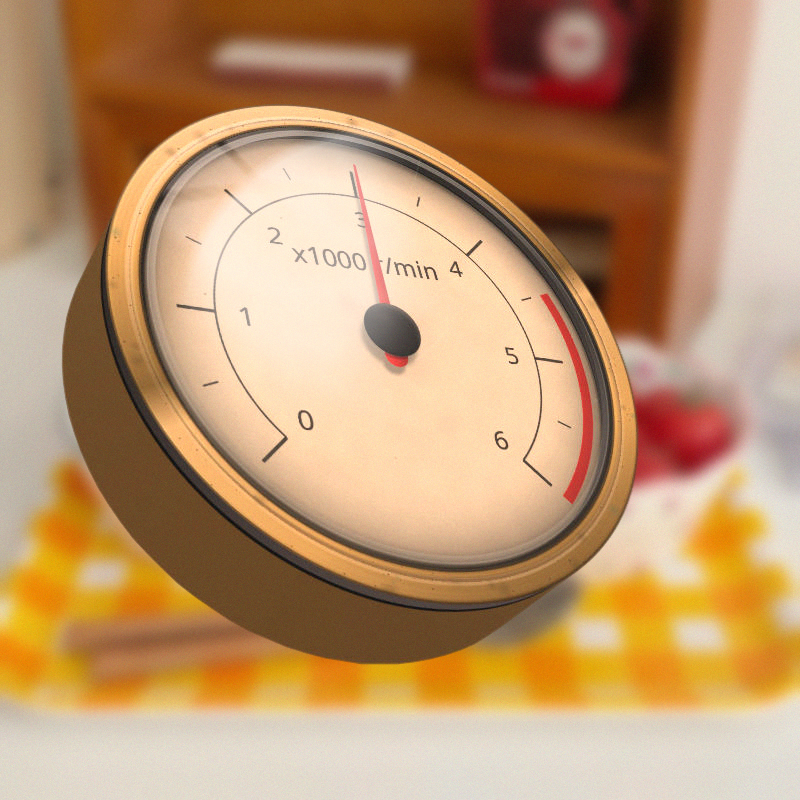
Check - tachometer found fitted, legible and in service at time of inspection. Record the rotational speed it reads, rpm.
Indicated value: 3000 rpm
